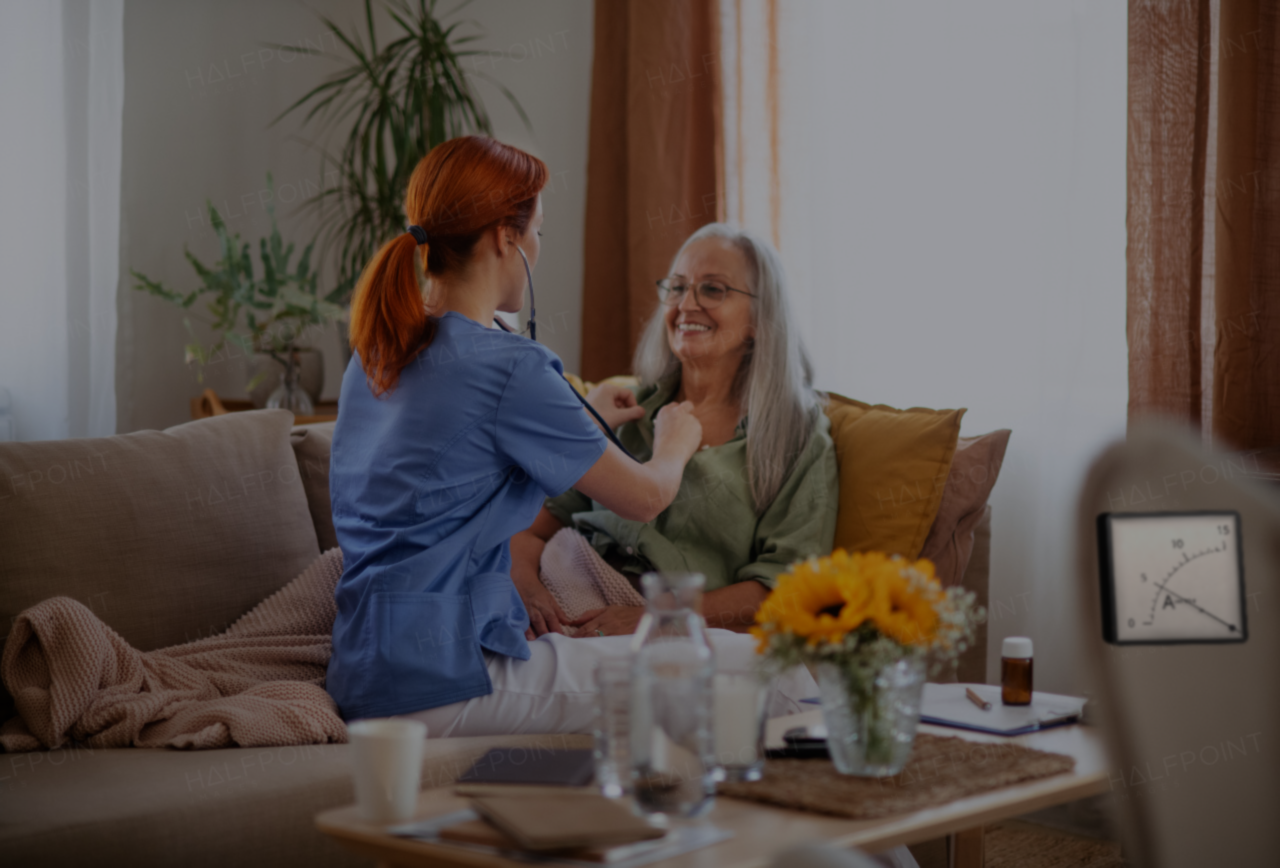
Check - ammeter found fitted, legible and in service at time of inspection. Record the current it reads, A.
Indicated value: 5 A
